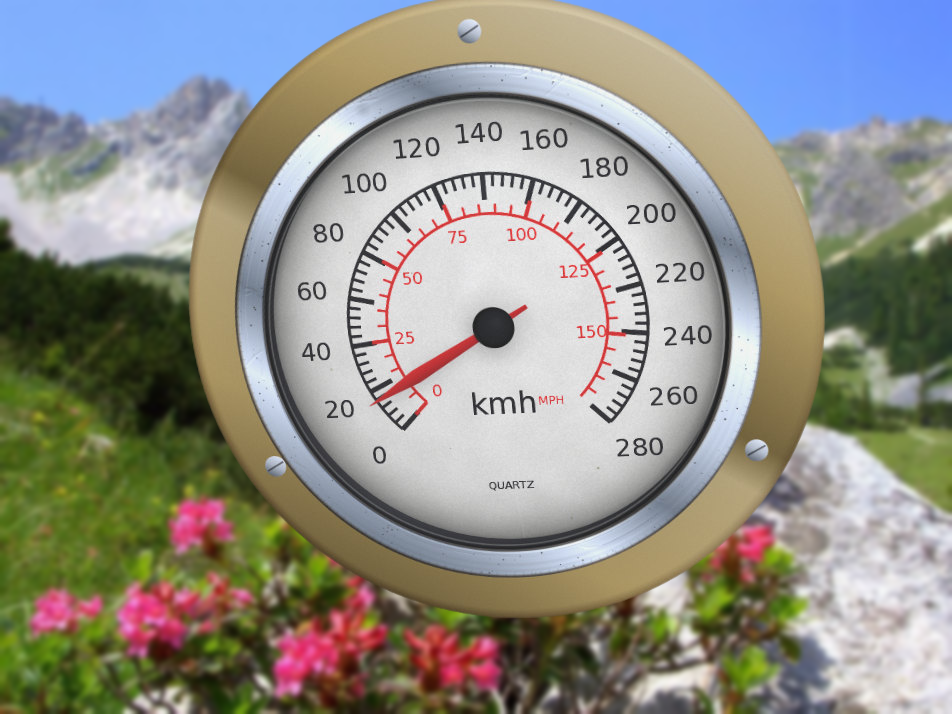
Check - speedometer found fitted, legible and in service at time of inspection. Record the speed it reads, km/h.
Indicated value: 16 km/h
